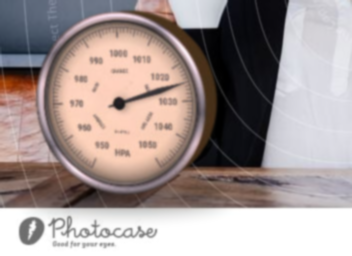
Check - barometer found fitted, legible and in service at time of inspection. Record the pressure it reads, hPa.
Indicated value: 1025 hPa
